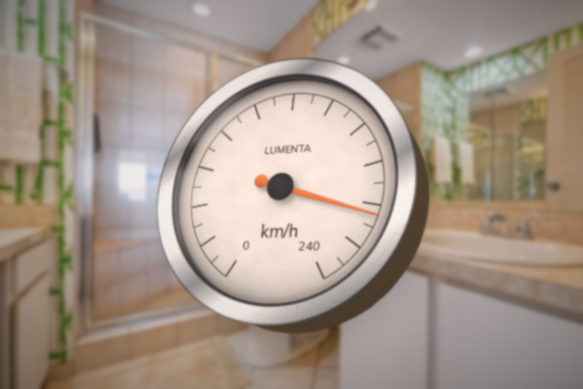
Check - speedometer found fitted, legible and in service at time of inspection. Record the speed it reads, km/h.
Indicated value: 205 km/h
